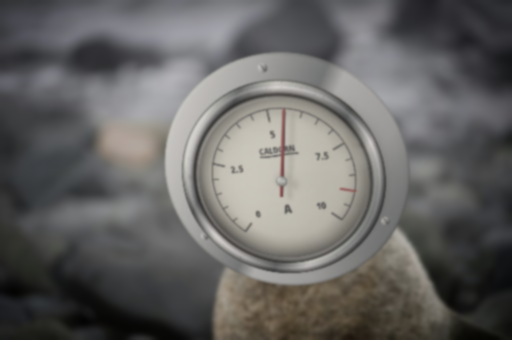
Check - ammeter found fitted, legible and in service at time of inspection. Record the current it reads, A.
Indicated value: 5.5 A
